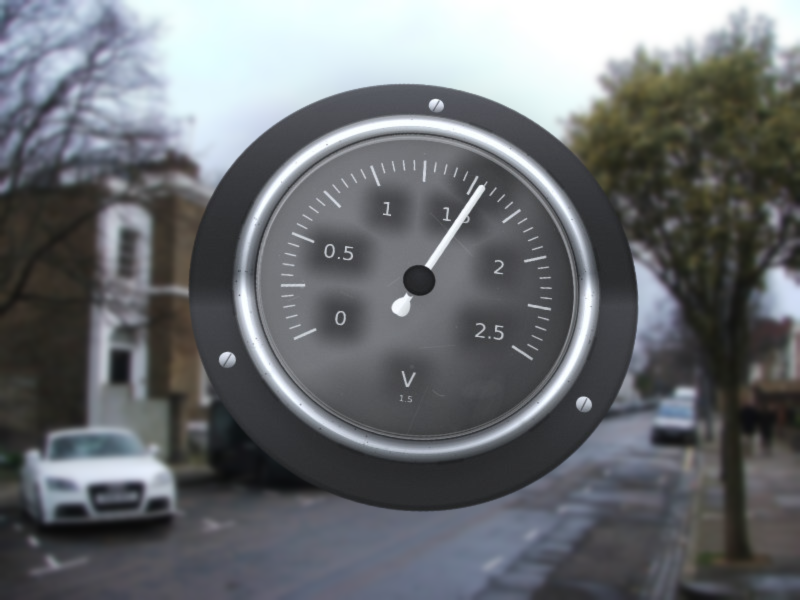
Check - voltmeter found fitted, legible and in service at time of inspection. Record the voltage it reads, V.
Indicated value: 1.55 V
